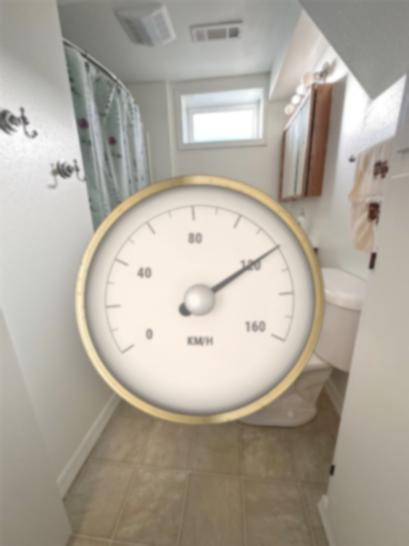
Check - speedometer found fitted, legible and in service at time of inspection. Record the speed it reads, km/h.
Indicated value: 120 km/h
